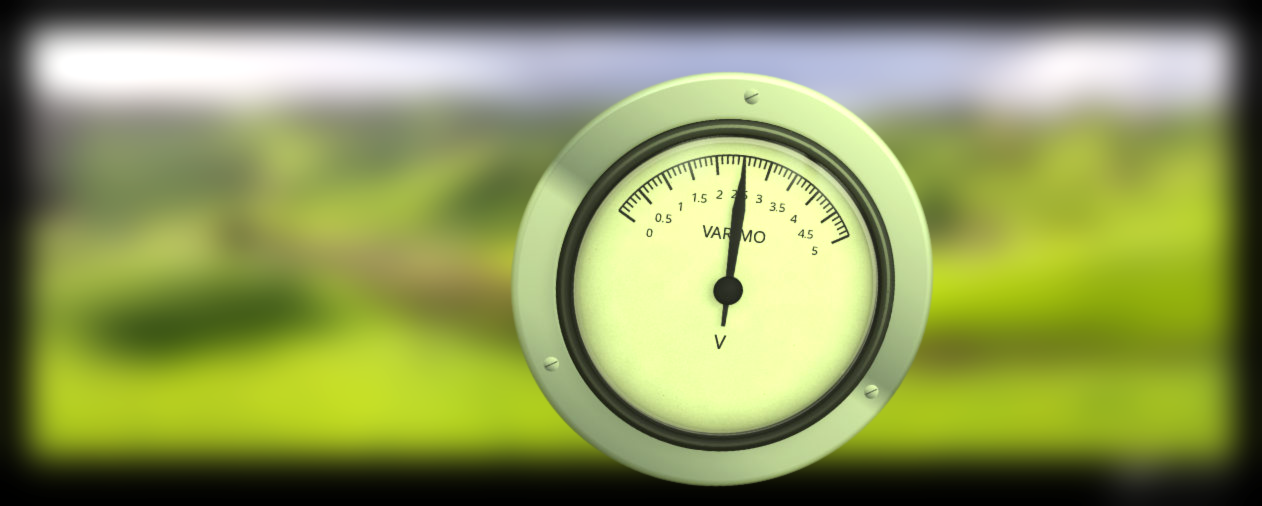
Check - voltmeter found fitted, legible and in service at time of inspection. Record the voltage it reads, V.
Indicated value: 2.5 V
